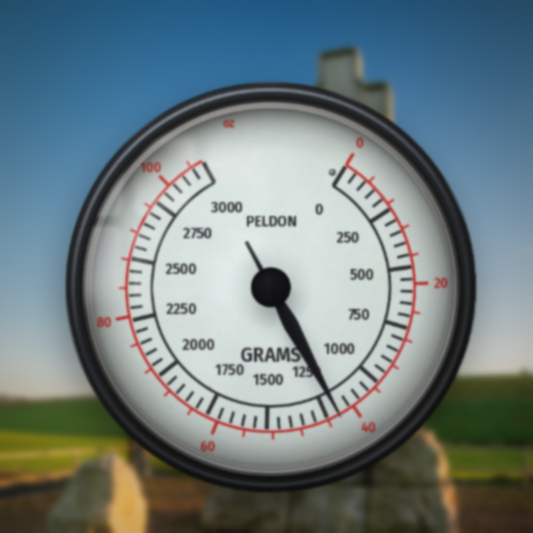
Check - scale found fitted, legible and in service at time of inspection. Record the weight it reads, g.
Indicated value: 1200 g
